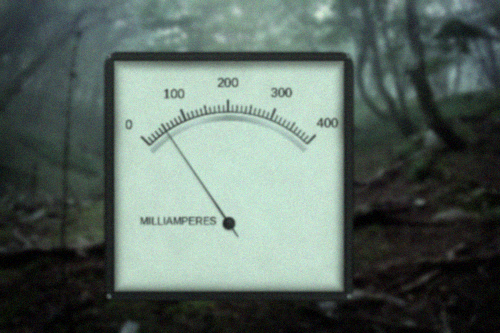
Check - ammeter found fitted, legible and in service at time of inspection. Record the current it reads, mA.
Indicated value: 50 mA
